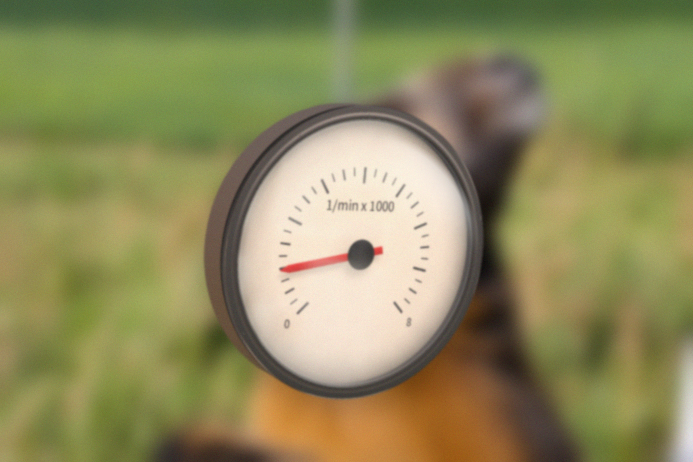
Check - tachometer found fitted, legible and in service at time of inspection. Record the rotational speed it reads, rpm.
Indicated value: 1000 rpm
